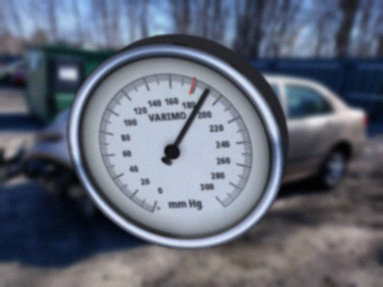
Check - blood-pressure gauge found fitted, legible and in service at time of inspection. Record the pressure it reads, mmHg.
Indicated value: 190 mmHg
